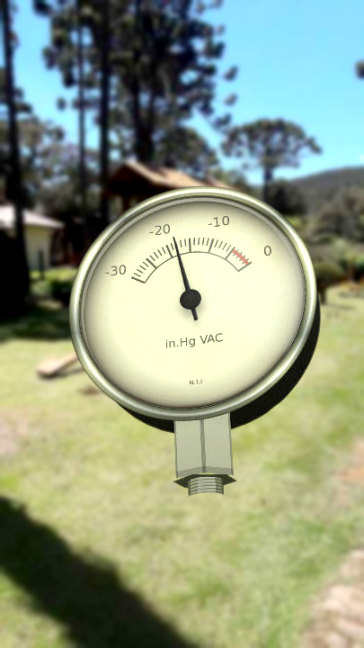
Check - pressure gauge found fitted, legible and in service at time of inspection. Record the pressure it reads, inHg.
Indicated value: -18 inHg
